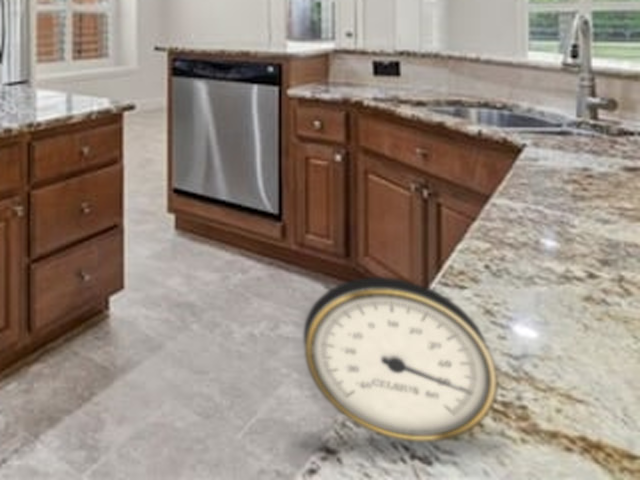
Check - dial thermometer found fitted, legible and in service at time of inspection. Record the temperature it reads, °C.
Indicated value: 50 °C
